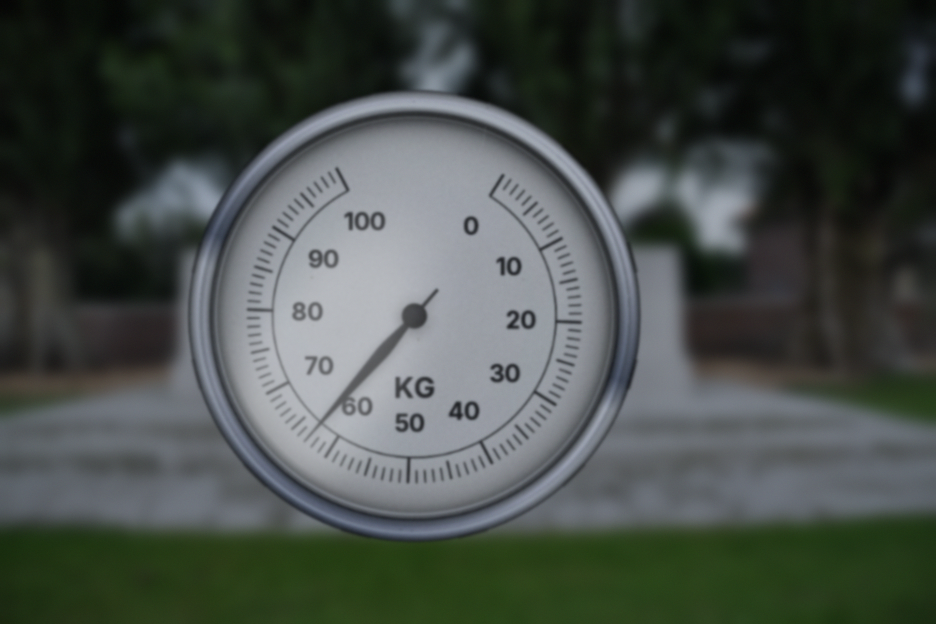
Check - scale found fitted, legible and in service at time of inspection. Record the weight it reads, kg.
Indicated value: 63 kg
